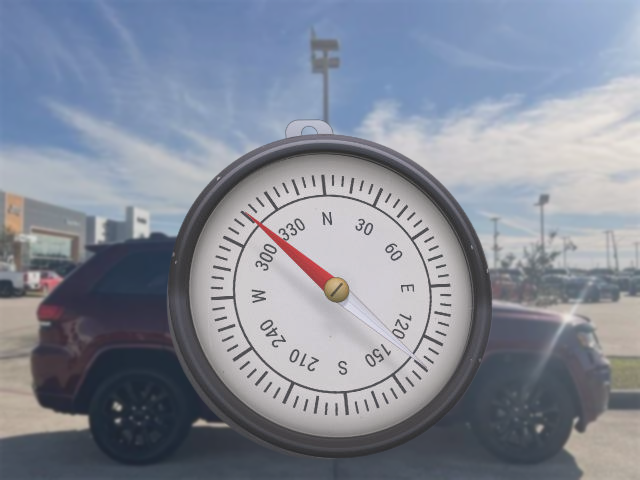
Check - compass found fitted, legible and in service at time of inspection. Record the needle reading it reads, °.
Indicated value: 315 °
